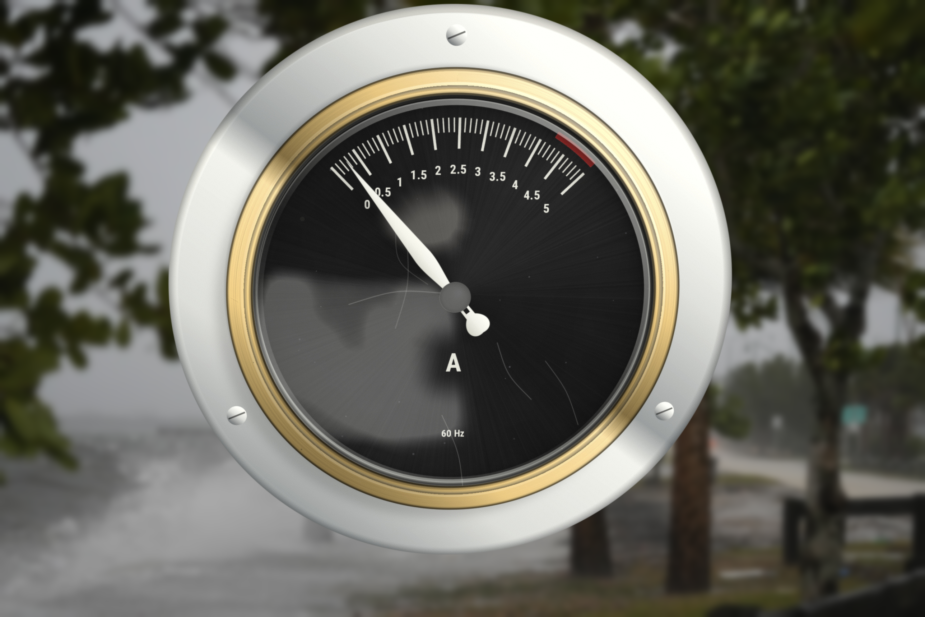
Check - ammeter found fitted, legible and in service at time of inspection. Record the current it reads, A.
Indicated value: 0.3 A
